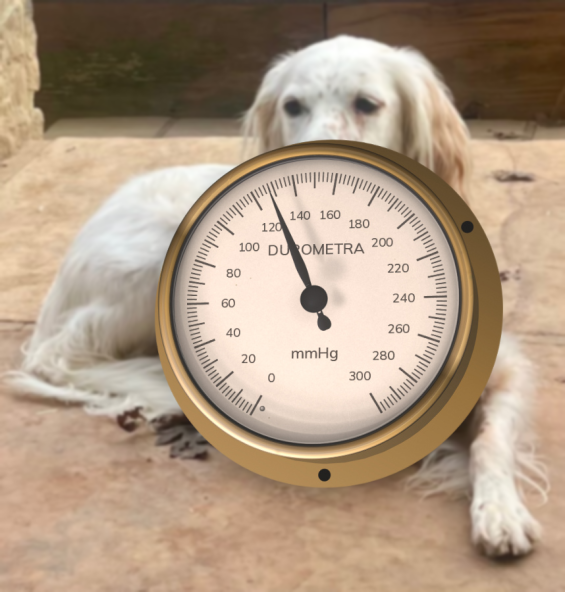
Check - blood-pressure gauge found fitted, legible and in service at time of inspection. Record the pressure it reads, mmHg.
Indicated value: 128 mmHg
